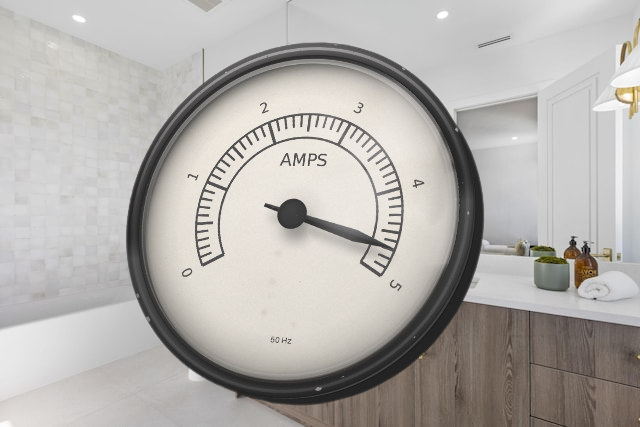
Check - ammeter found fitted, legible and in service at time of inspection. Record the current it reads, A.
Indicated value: 4.7 A
